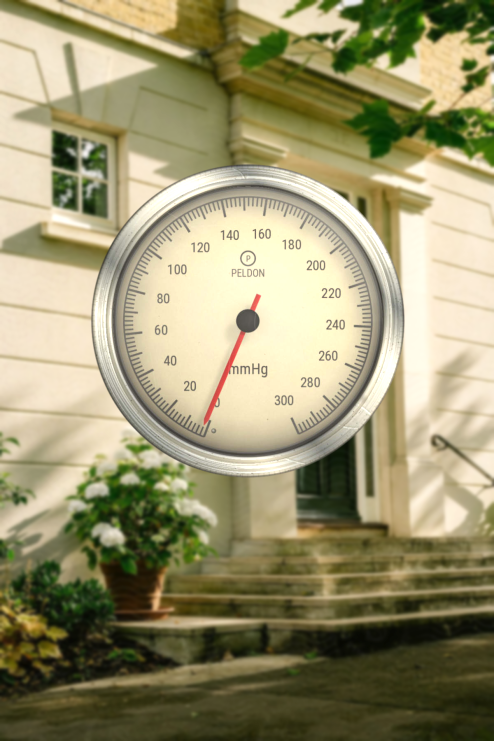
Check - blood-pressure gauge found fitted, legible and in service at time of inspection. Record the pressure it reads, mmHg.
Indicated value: 2 mmHg
